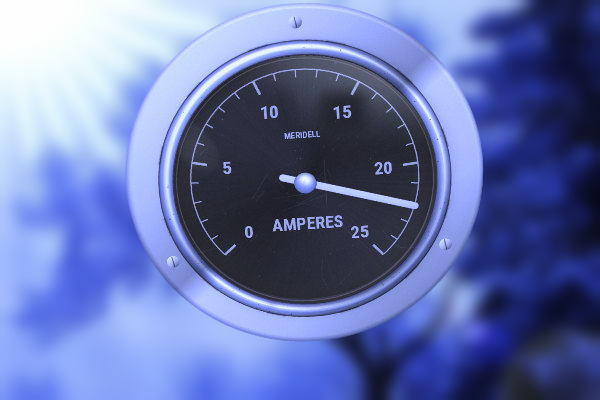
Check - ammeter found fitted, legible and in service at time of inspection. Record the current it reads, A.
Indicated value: 22 A
